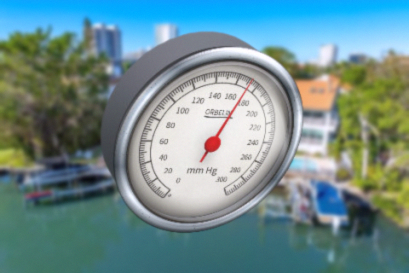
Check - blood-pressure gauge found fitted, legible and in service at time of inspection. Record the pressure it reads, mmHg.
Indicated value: 170 mmHg
